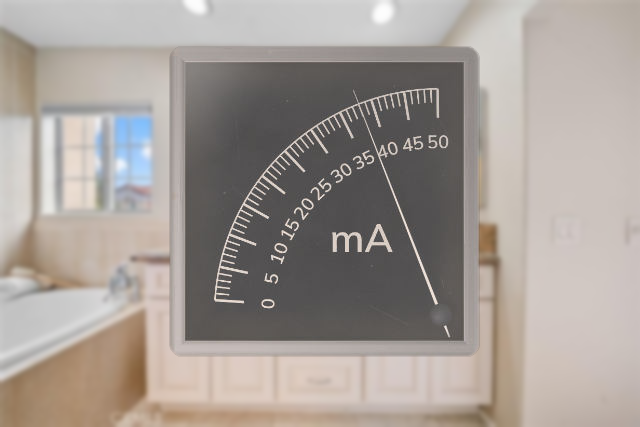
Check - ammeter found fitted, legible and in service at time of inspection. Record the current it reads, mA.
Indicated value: 38 mA
